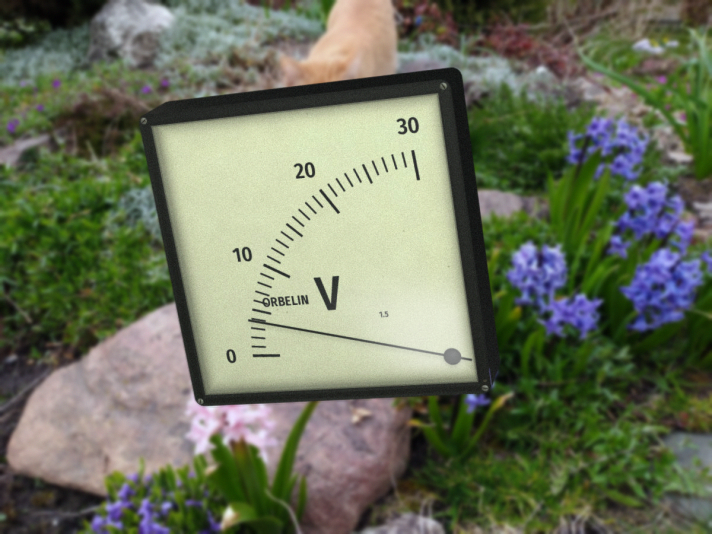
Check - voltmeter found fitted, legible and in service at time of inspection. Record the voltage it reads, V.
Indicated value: 4 V
